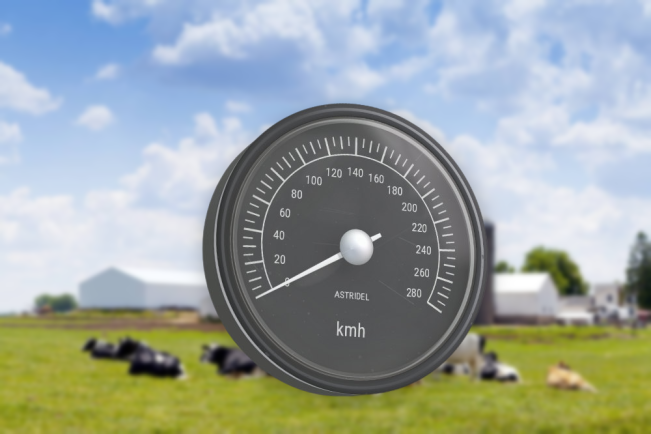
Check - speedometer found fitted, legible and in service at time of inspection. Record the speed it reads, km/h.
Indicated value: 0 km/h
